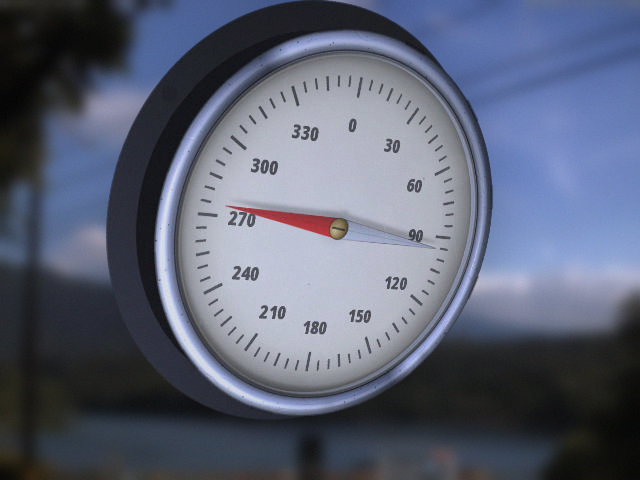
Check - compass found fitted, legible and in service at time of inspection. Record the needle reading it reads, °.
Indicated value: 275 °
